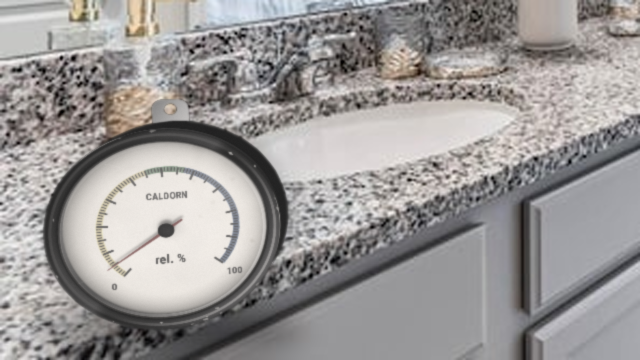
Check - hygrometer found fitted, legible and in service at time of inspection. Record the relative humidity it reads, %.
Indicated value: 5 %
